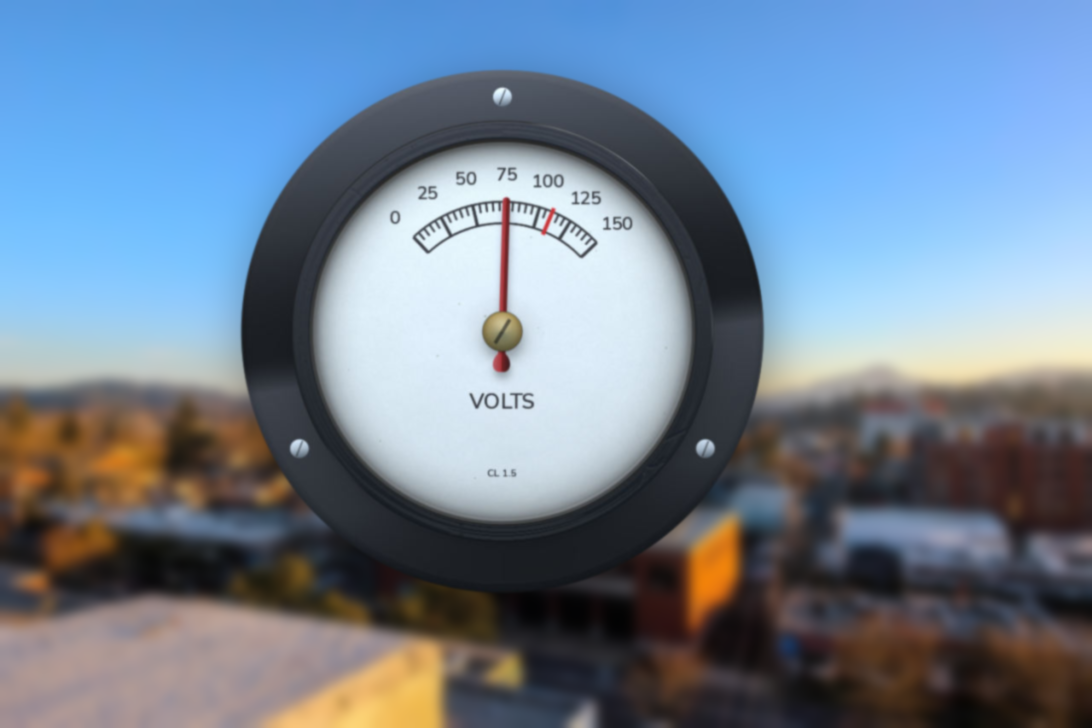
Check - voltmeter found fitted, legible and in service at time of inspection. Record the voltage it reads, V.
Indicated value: 75 V
